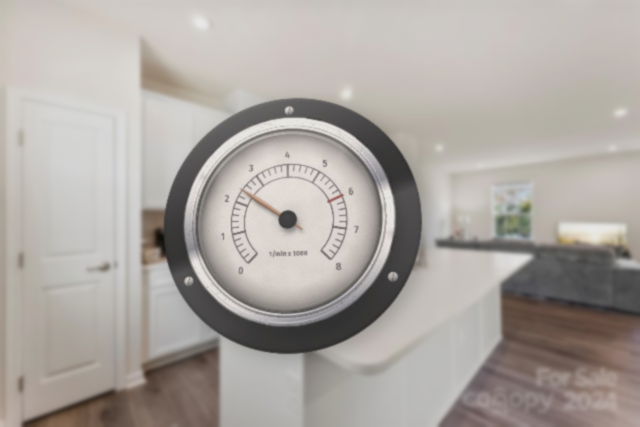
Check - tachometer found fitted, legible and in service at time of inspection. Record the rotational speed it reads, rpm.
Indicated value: 2400 rpm
